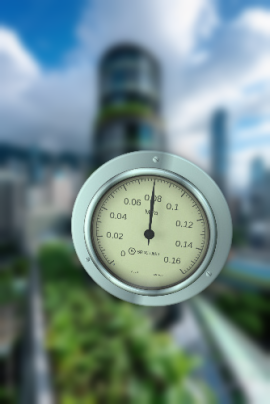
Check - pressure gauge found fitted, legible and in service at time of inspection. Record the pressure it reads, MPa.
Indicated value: 0.08 MPa
